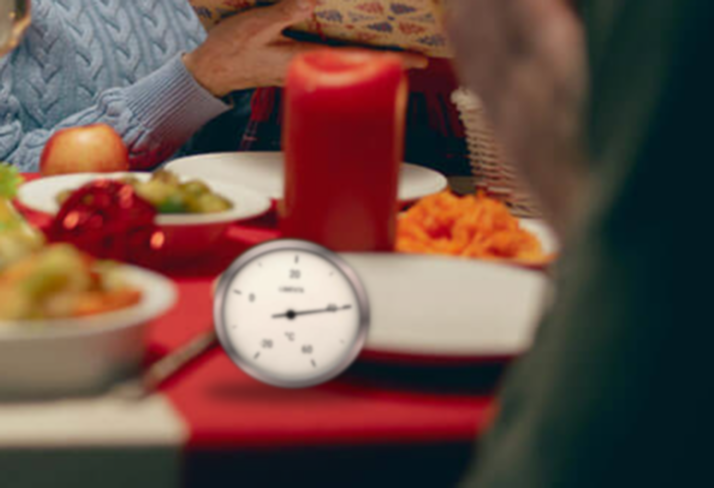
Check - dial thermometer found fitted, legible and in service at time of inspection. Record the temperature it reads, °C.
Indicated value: 40 °C
